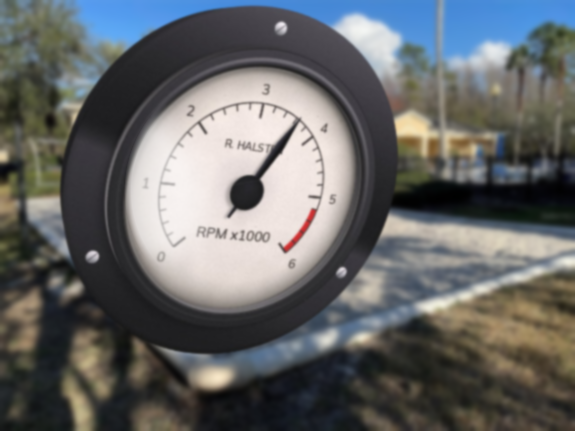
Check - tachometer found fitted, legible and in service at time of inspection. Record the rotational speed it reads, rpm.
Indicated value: 3600 rpm
